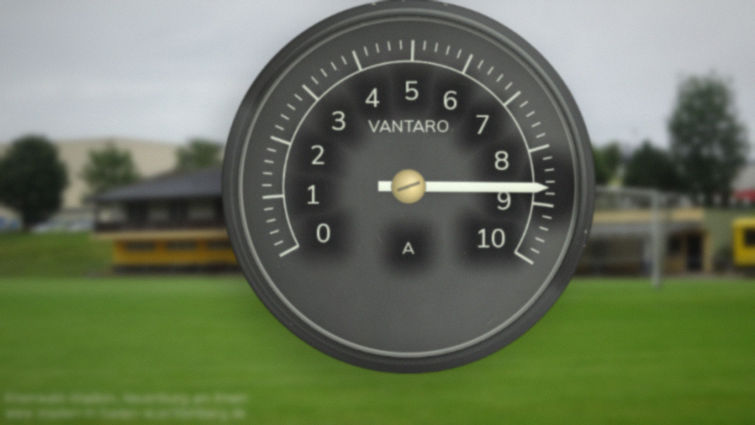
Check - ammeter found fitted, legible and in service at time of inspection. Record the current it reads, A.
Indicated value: 8.7 A
